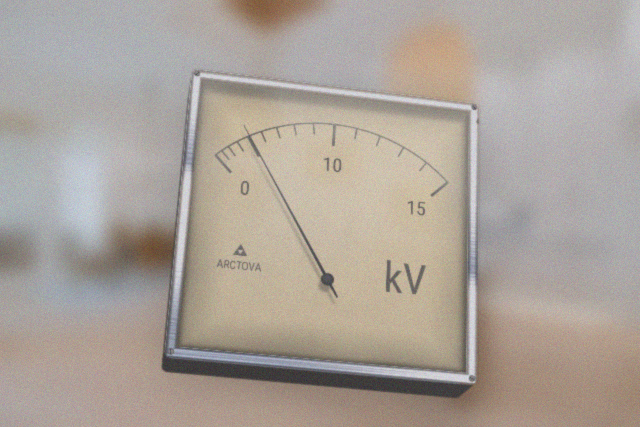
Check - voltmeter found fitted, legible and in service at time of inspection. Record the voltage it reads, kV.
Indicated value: 5 kV
